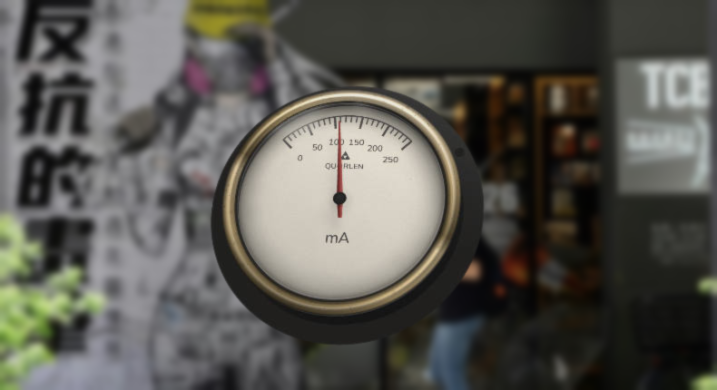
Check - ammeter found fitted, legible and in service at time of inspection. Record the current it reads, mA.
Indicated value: 110 mA
